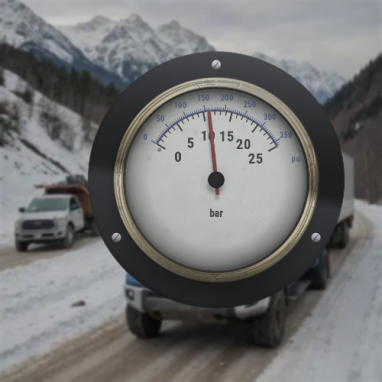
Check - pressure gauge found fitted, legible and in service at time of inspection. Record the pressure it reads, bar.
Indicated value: 11 bar
